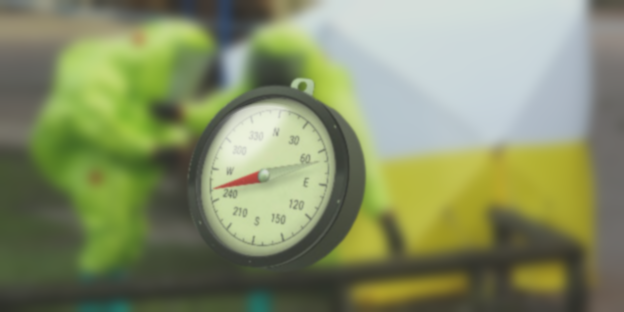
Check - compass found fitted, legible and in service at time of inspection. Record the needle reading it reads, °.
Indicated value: 250 °
